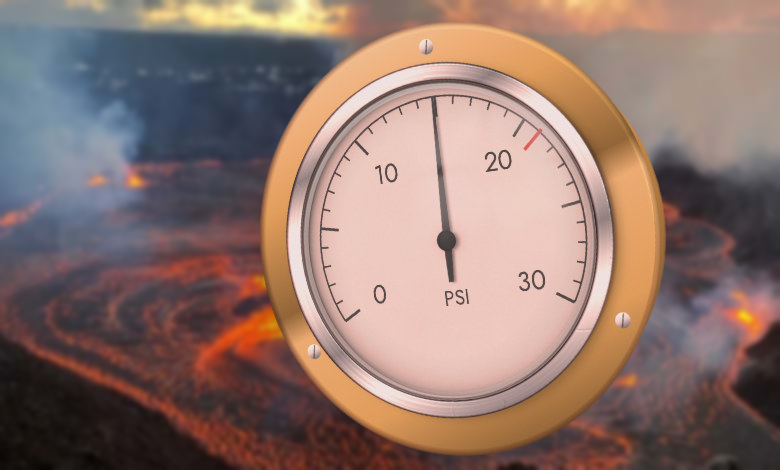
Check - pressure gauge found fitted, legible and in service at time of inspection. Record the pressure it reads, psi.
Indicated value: 15 psi
